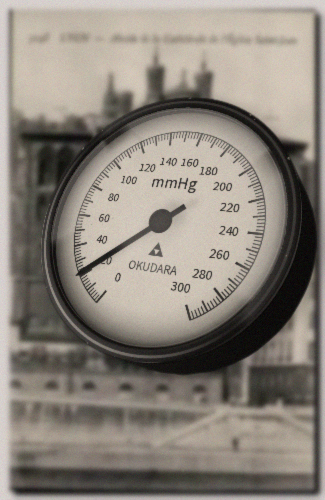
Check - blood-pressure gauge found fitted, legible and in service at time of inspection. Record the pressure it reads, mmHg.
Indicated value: 20 mmHg
